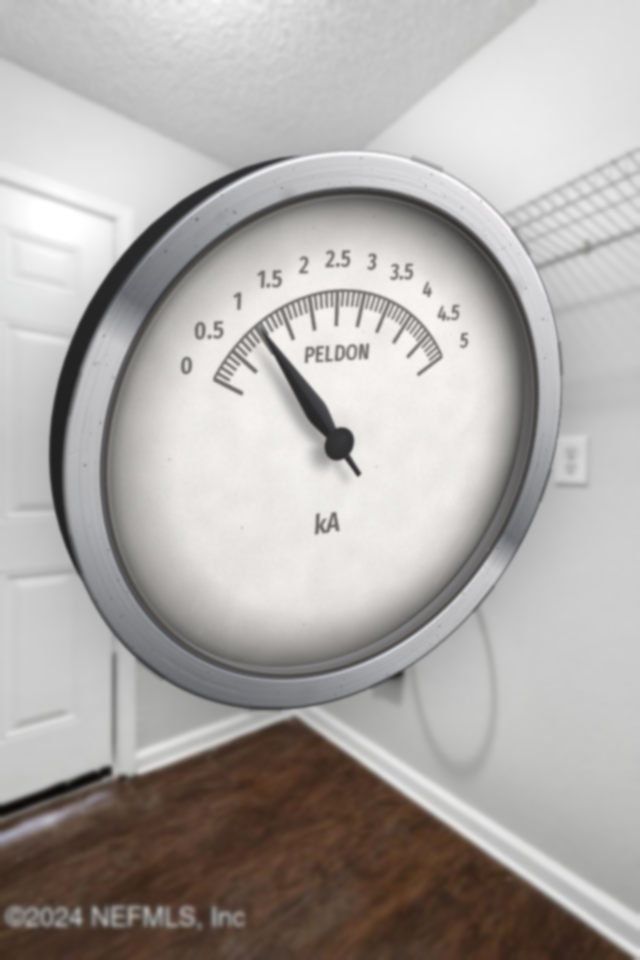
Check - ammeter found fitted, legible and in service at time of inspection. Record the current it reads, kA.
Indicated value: 1 kA
